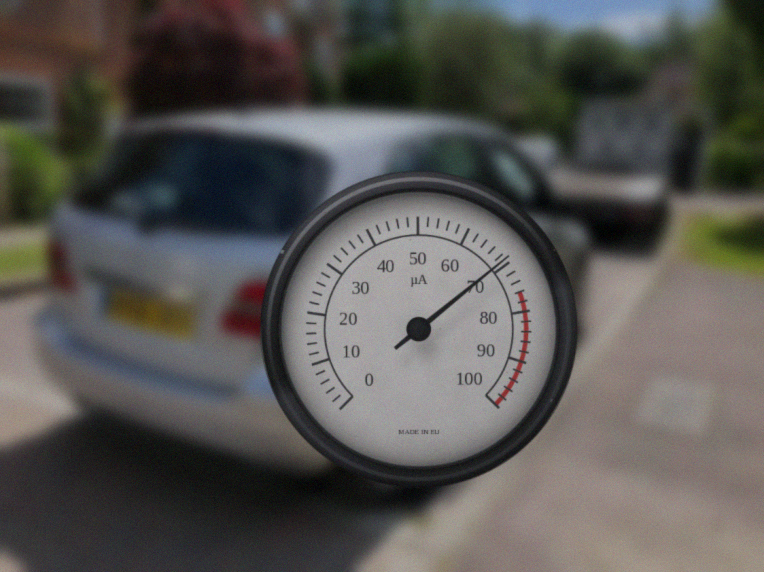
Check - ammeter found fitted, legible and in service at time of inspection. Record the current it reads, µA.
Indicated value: 69 µA
